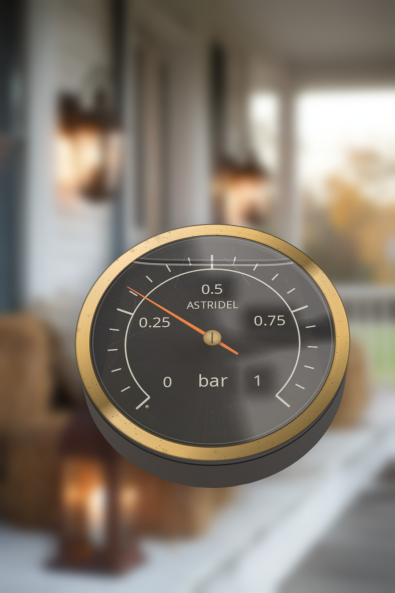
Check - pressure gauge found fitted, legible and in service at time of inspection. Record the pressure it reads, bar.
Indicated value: 0.3 bar
